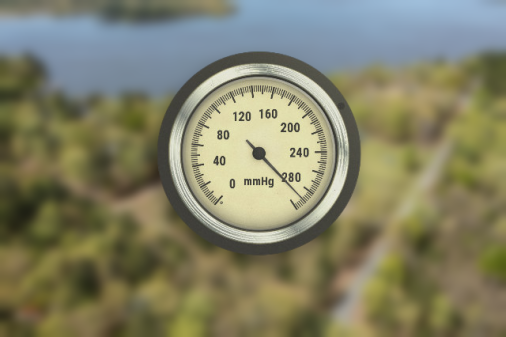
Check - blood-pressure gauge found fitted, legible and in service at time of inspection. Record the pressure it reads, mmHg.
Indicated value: 290 mmHg
